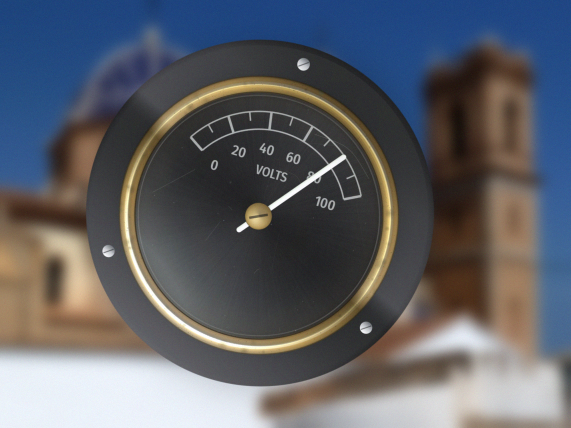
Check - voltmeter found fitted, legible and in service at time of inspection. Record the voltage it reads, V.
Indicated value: 80 V
